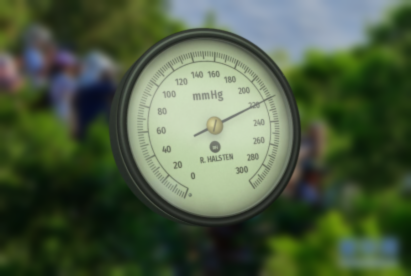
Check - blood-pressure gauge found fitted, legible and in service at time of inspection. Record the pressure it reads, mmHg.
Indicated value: 220 mmHg
